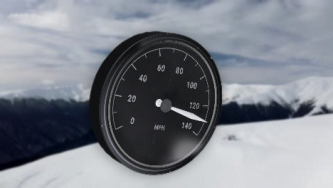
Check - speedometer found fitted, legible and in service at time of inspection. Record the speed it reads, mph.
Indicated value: 130 mph
